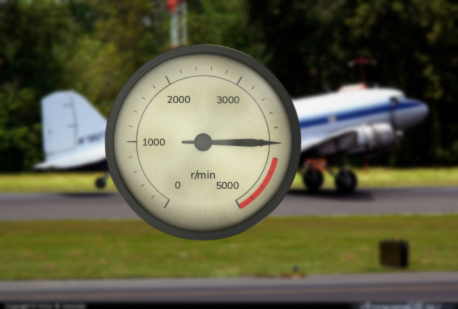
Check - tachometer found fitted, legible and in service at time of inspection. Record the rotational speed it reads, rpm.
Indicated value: 4000 rpm
